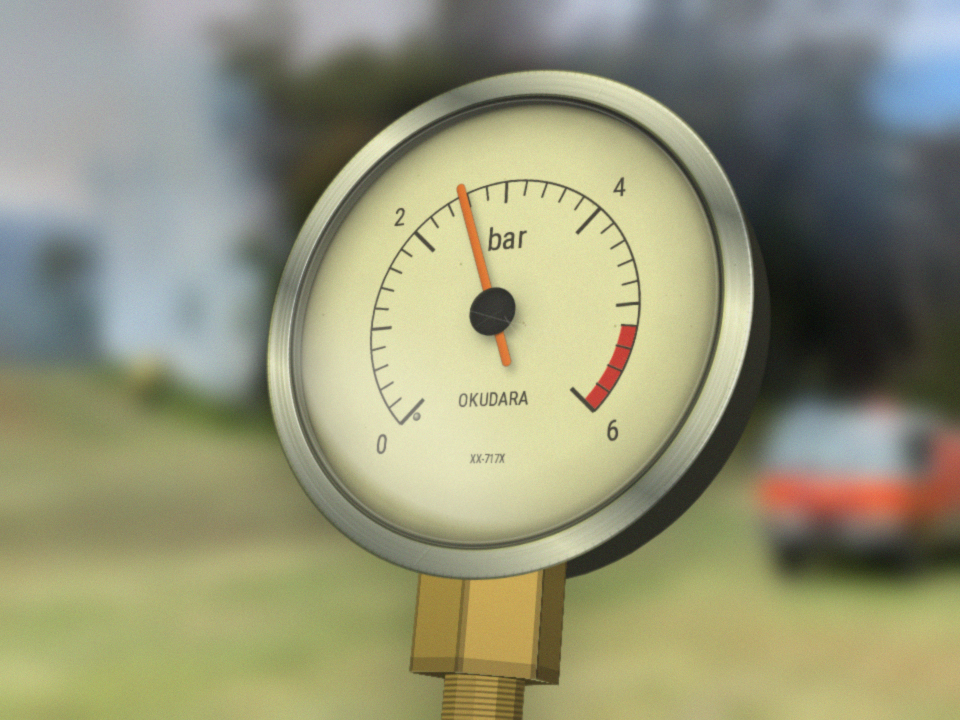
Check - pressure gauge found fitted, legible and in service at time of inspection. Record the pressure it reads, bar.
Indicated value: 2.6 bar
